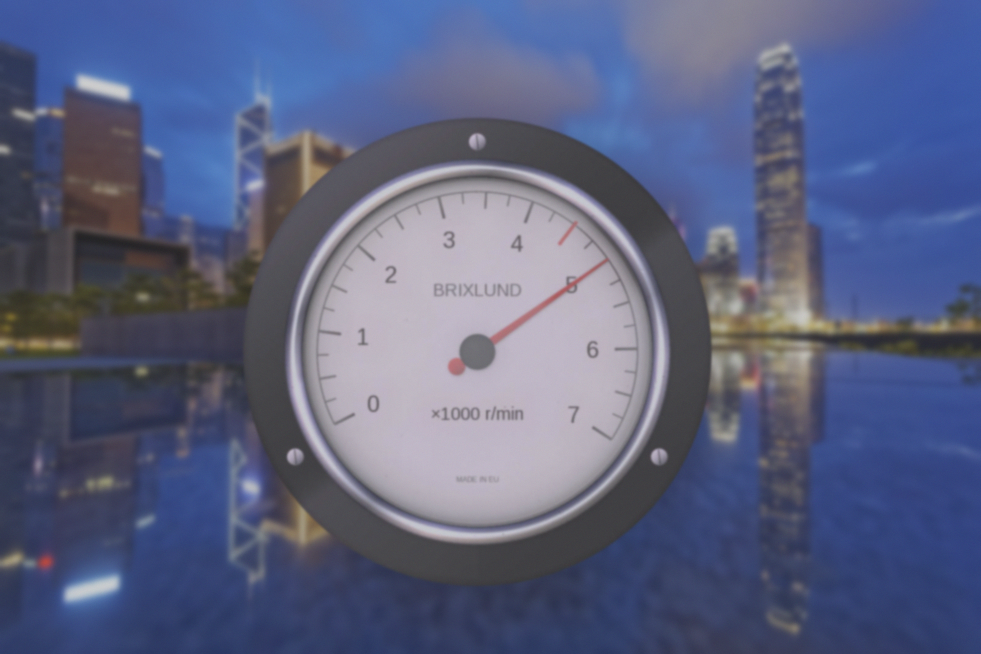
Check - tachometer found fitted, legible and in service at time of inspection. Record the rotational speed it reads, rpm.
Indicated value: 5000 rpm
